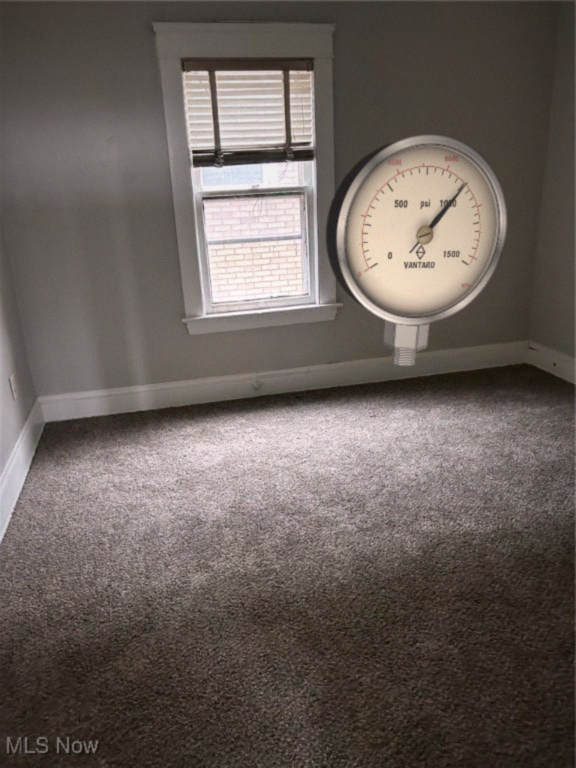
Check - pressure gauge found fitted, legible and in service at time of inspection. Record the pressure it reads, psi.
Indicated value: 1000 psi
